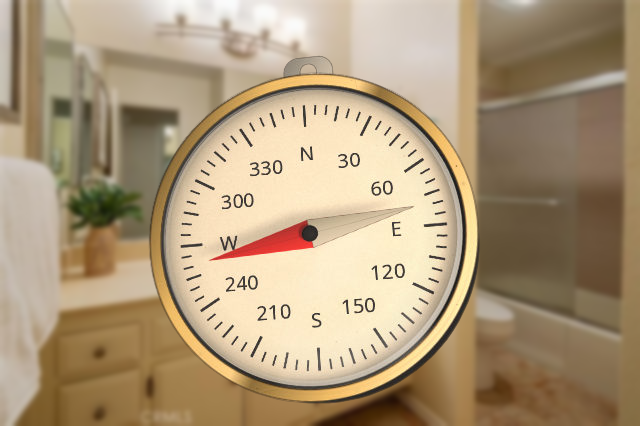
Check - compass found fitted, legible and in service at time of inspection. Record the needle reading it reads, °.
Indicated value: 260 °
